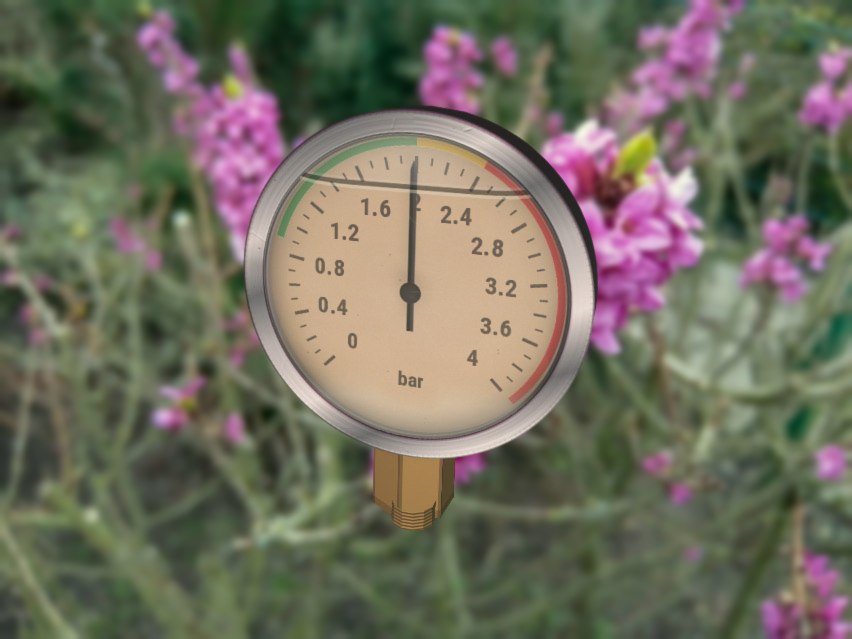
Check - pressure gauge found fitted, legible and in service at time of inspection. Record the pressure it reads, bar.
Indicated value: 2 bar
